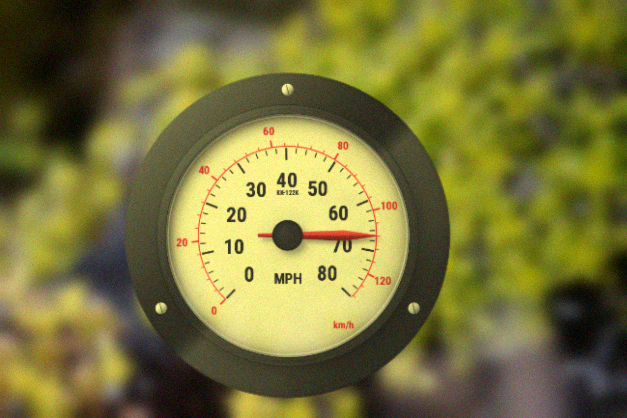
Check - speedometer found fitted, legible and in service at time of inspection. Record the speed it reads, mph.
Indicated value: 67 mph
